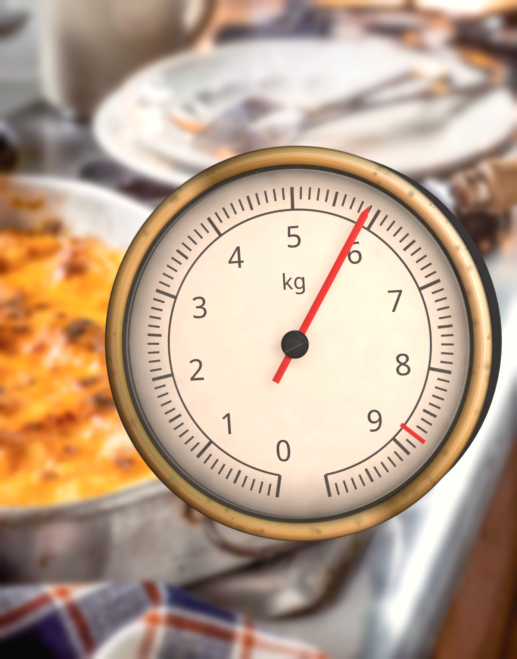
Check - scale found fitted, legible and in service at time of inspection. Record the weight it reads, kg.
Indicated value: 5.9 kg
